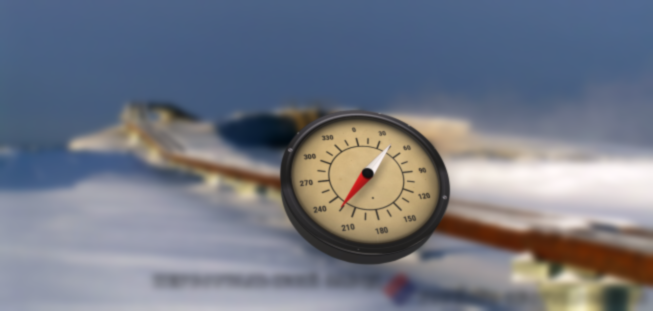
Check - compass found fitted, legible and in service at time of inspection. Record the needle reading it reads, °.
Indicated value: 225 °
